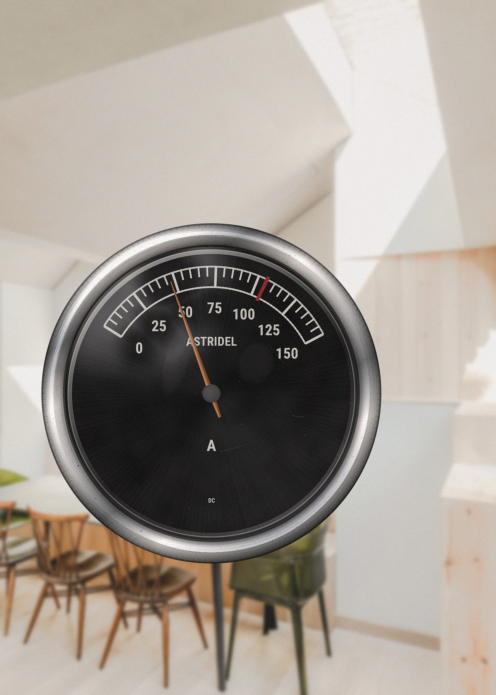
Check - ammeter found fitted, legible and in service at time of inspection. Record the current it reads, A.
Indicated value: 47.5 A
